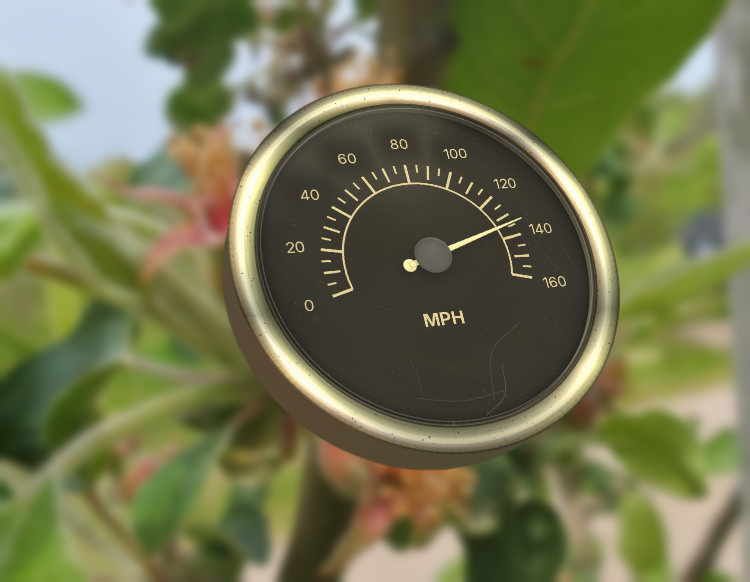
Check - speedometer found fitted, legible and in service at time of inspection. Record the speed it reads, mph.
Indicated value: 135 mph
